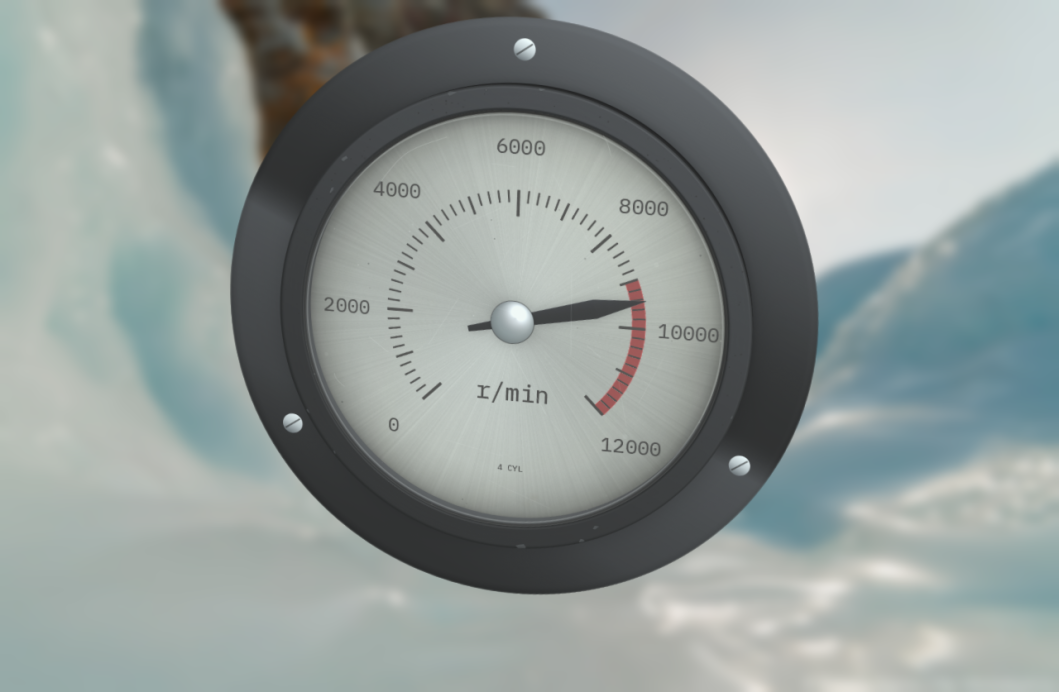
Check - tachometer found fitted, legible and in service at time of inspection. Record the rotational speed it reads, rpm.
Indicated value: 9400 rpm
